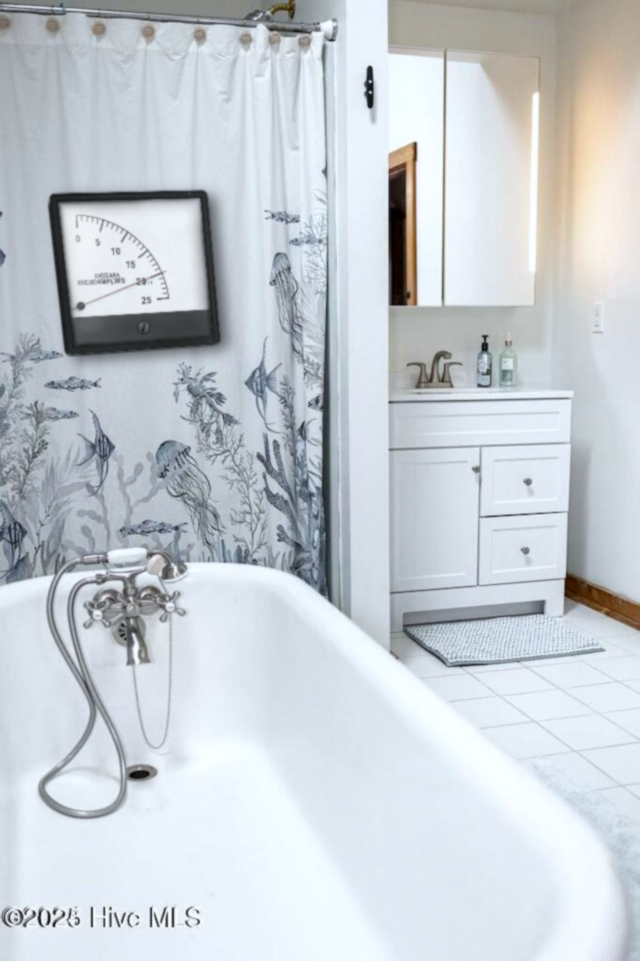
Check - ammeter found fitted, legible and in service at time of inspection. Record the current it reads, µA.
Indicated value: 20 µA
